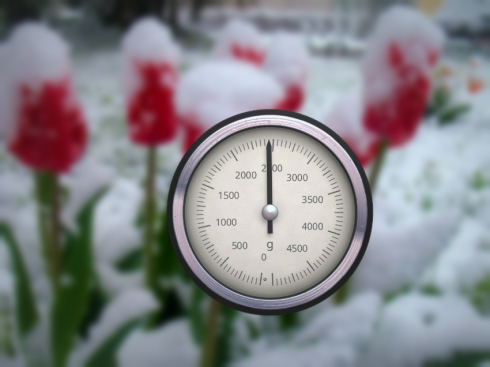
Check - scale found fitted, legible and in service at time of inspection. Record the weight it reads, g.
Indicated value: 2450 g
